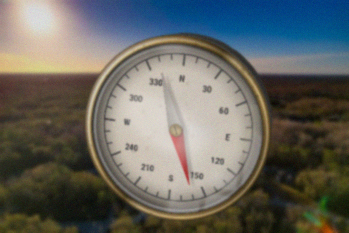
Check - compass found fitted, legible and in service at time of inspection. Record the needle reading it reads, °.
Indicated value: 160 °
